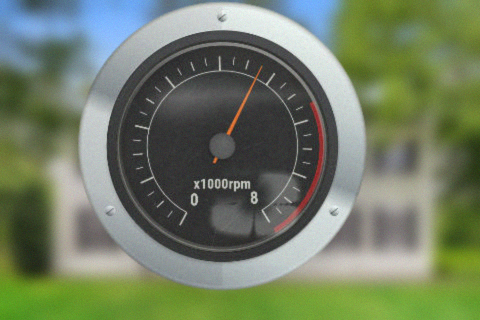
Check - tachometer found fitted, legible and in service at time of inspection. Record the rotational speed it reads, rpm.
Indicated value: 4750 rpm
